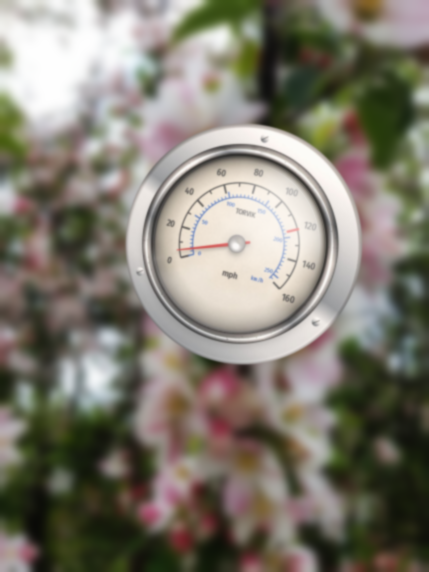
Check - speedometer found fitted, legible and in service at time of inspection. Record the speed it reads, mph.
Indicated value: 5 mph
